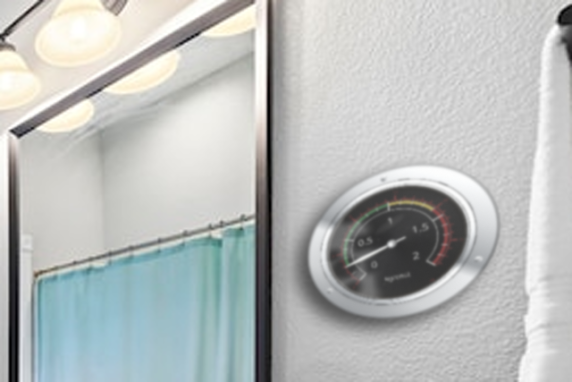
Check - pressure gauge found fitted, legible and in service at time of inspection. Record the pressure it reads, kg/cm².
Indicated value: 0.2 kg/cm²
